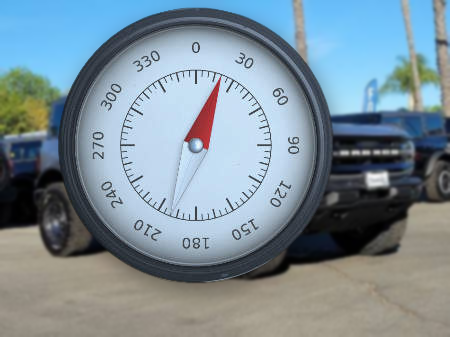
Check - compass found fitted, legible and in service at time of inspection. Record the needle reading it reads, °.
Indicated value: 20 °
